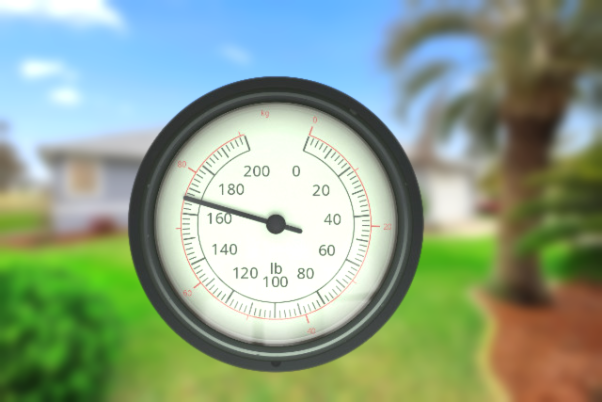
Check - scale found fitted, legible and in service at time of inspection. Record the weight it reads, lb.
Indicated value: 166 lb
